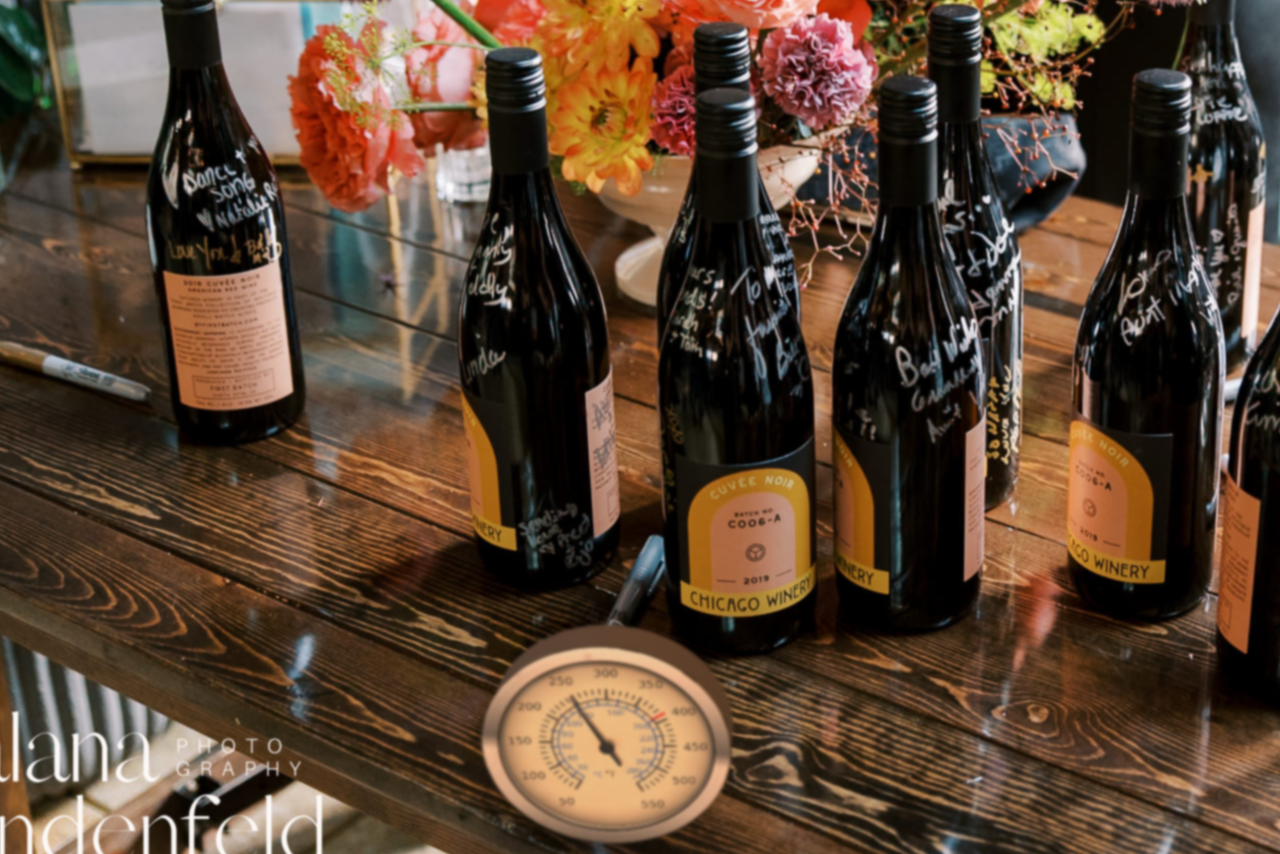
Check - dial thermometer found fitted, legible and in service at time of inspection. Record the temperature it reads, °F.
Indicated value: 250 °F
